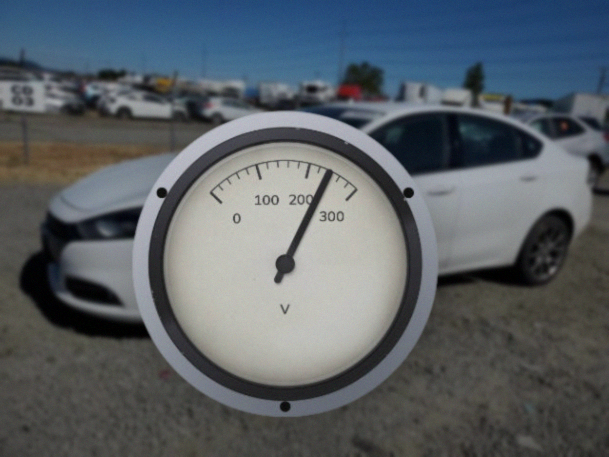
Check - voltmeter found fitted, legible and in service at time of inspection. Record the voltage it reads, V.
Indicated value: 240 V
